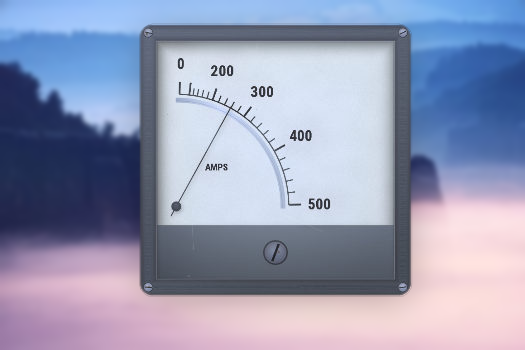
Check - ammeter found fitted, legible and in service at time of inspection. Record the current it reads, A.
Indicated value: 260 A
